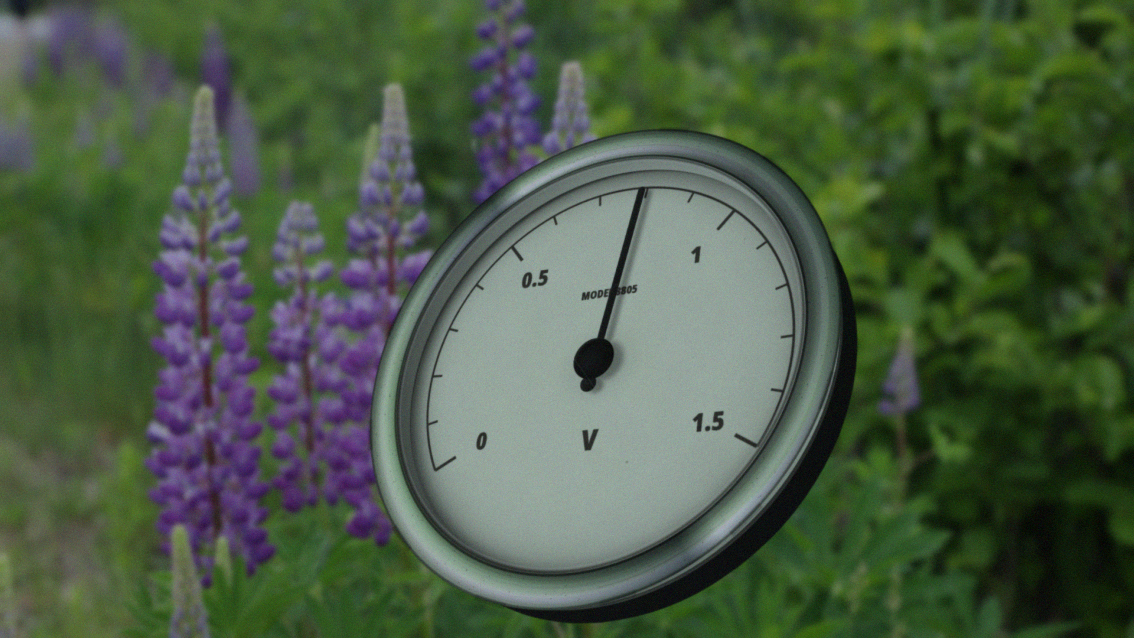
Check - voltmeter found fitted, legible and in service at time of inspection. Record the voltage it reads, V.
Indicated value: 0.8 V
